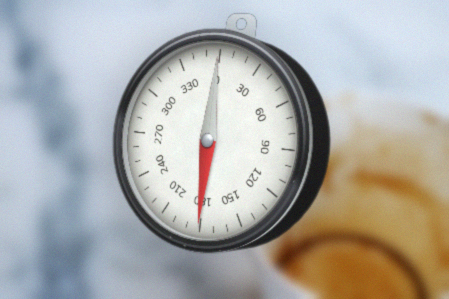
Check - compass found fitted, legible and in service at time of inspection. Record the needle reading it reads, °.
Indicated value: 180 °
